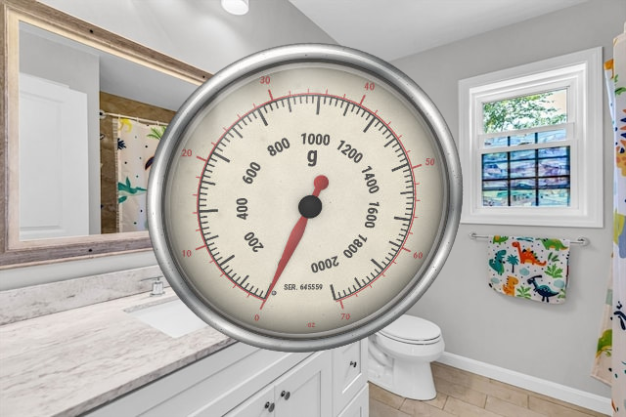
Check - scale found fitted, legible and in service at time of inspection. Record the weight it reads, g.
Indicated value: 0 g
